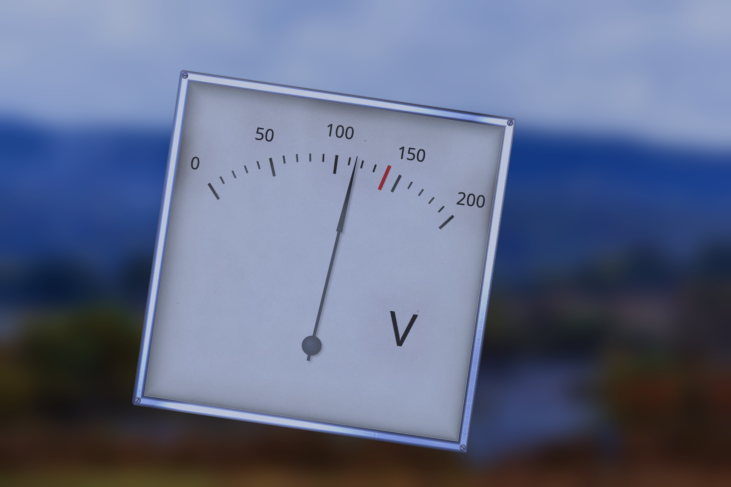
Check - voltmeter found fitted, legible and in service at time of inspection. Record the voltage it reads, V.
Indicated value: 115 V
